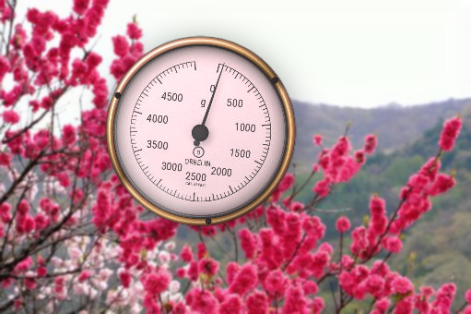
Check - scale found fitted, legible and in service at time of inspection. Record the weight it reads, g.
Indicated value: 50 g
